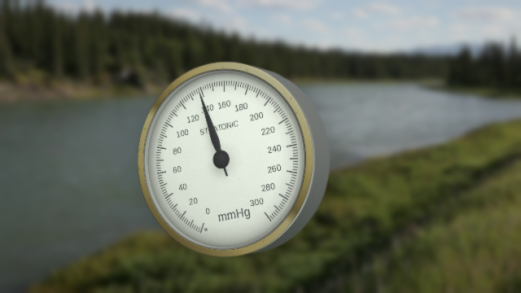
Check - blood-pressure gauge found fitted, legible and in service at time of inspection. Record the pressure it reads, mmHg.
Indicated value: 140 mmHg
